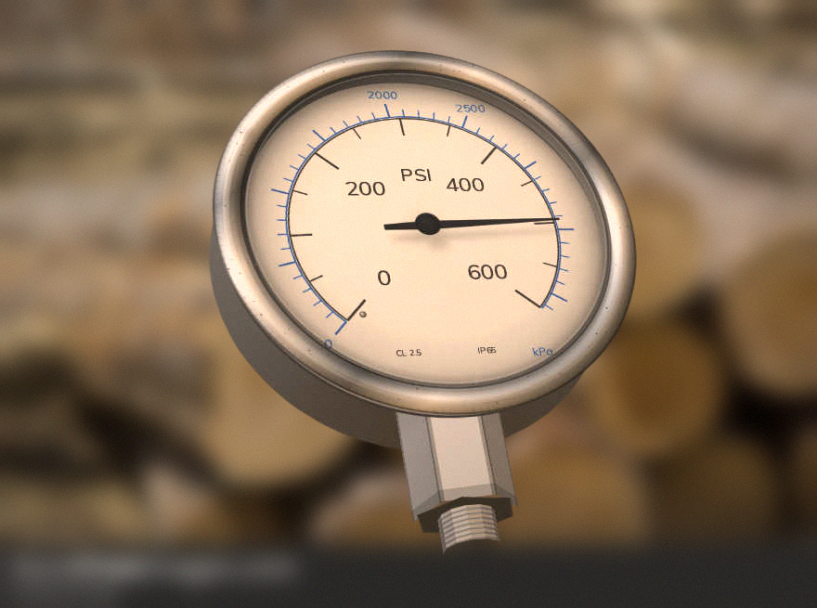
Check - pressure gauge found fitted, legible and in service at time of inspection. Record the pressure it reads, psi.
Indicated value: 500 psi
